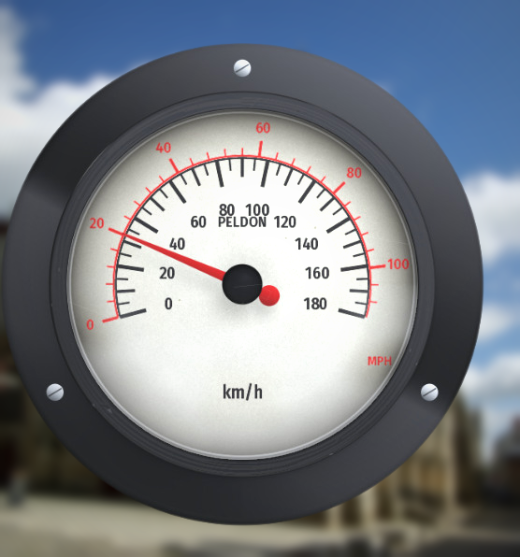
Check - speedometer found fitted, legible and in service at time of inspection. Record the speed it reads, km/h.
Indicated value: 32.5 km/h
